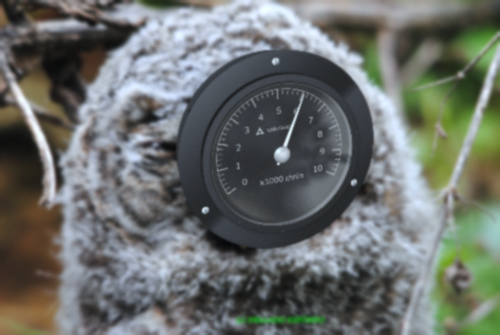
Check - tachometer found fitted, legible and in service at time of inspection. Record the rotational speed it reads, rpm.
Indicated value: 6000 rpm
